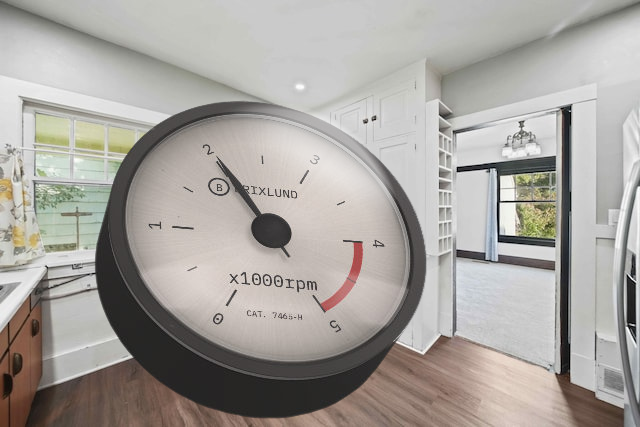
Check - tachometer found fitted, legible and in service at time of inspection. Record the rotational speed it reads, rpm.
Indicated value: 2000 rpm
